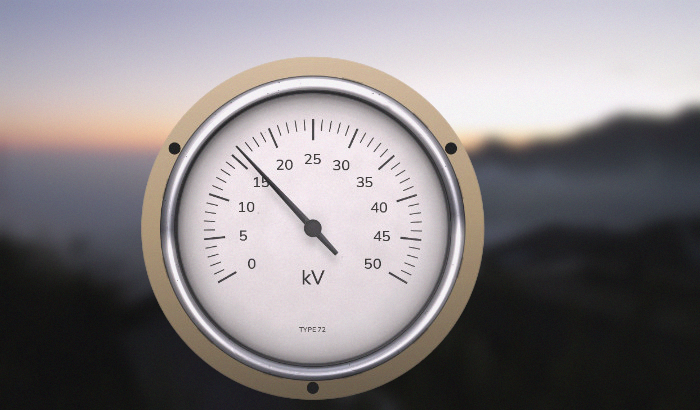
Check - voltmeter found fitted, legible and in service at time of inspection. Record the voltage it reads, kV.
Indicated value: 16 kV
